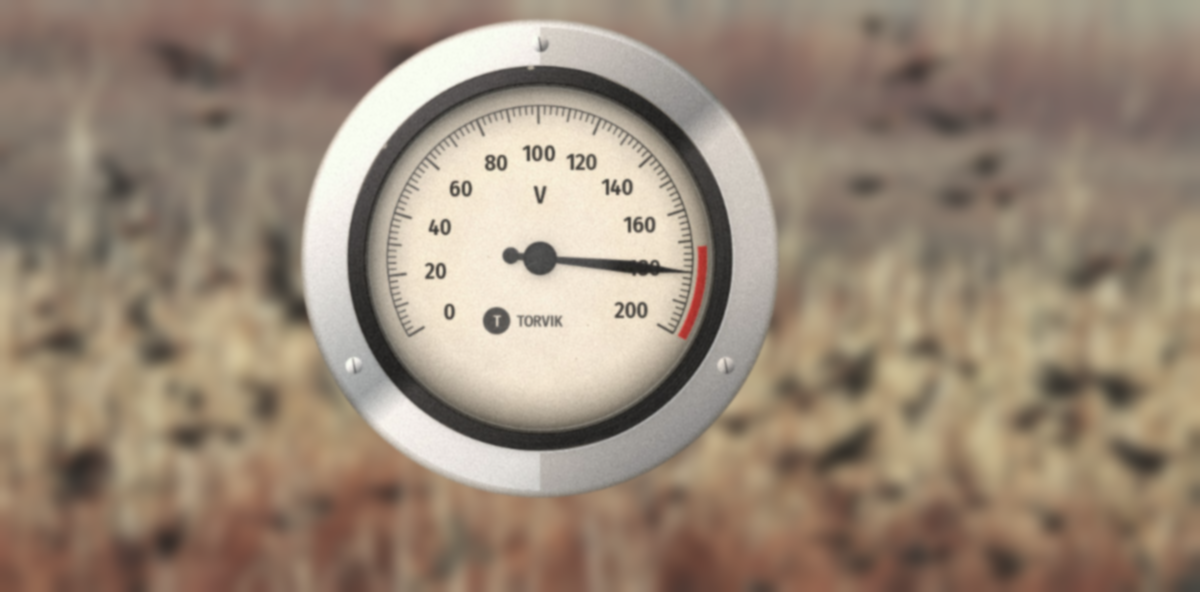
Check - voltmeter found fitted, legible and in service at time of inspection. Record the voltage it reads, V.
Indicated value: 180 V
